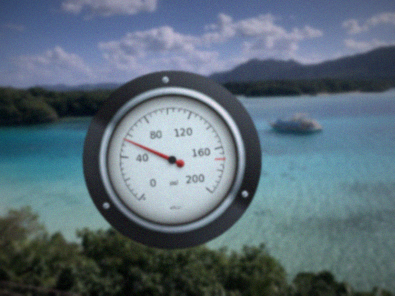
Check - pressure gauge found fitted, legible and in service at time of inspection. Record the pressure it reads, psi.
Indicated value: 55 psi
